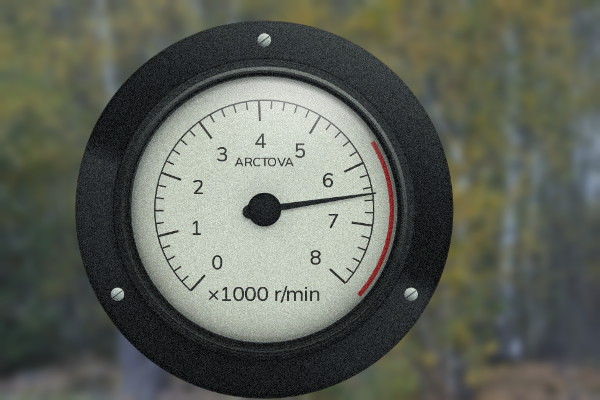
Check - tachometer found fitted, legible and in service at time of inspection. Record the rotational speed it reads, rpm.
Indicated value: 6500 rpm
